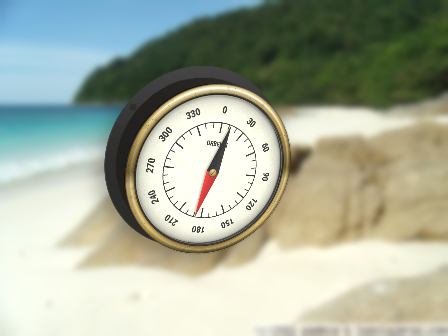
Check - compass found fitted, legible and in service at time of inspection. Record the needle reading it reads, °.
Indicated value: 190 °
